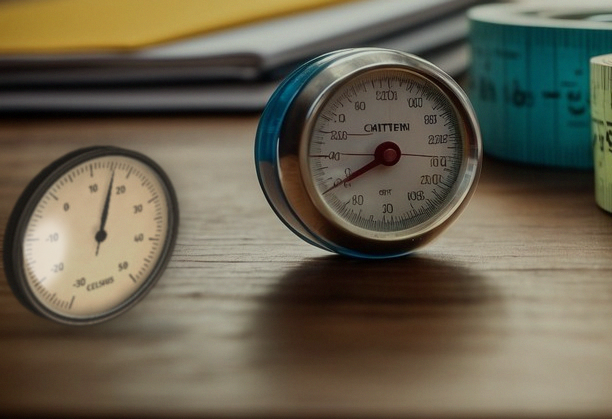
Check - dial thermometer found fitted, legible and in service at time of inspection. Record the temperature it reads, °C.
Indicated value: 15 °C
